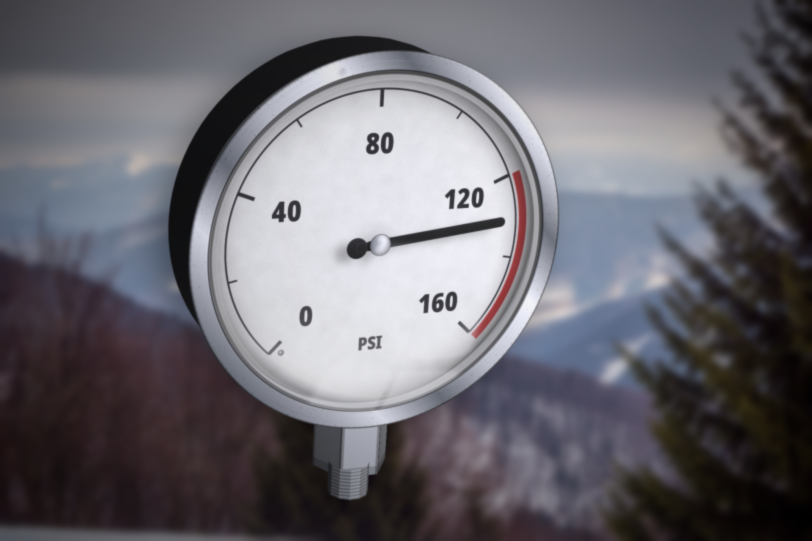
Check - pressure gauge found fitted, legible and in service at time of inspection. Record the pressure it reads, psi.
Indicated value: 130 psi
